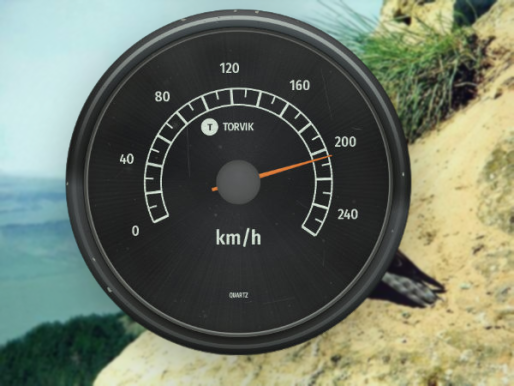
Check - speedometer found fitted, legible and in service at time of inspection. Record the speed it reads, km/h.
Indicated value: 205 km/h
